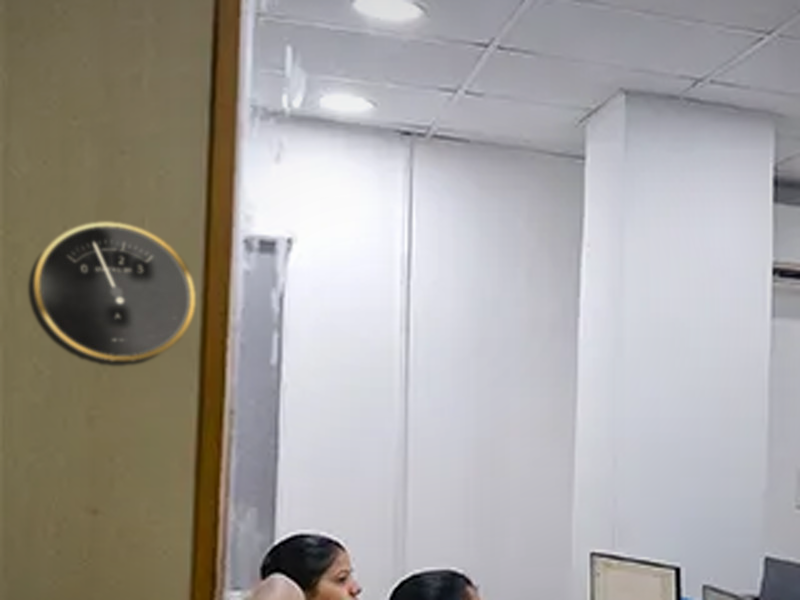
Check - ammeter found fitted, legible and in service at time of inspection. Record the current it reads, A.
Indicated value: 1 A
